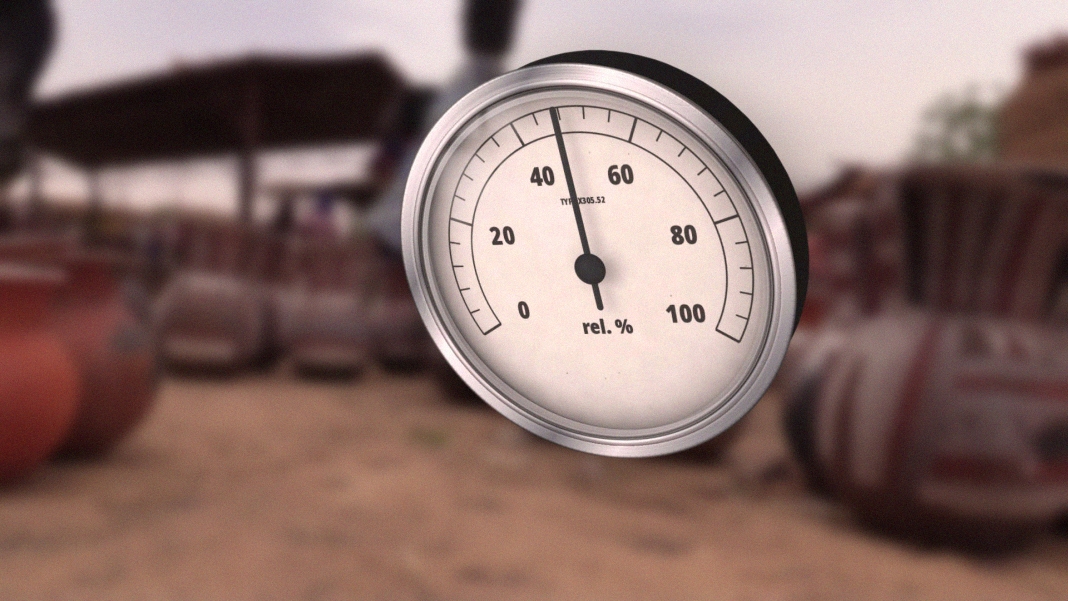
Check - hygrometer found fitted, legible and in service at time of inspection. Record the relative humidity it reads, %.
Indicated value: 48 %
